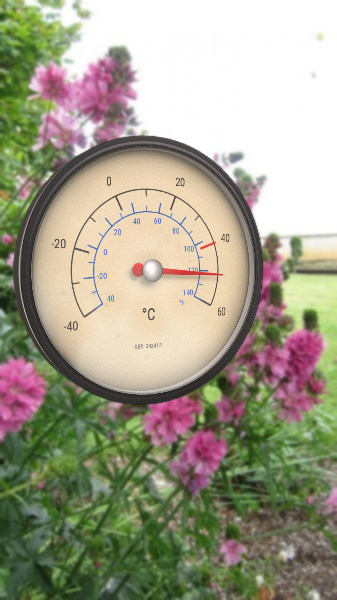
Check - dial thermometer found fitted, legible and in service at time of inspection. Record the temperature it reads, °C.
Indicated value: 50 °C
